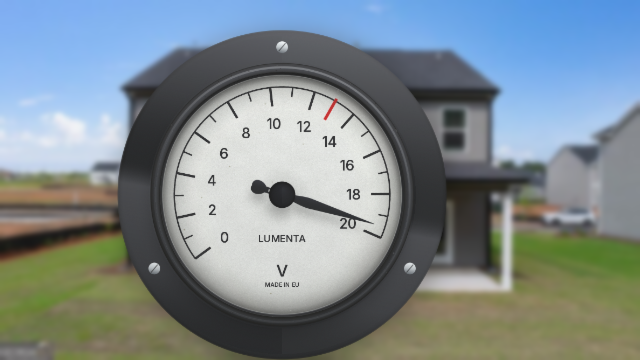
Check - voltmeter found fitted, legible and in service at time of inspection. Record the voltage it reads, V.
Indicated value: 19.5 V
